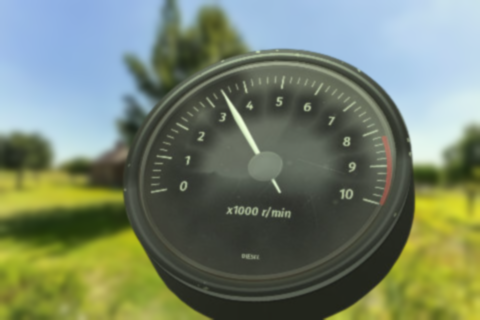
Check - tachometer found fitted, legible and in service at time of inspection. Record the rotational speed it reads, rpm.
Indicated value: 3400 rpm
